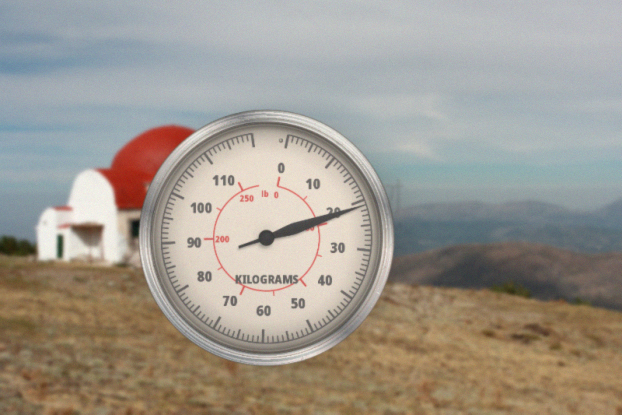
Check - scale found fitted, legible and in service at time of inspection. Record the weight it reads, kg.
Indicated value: 21 kg
